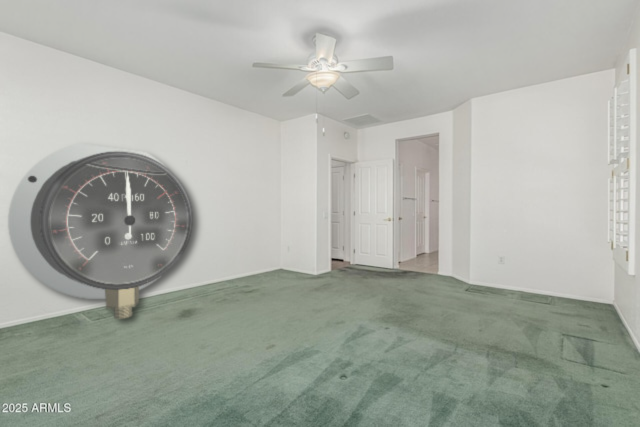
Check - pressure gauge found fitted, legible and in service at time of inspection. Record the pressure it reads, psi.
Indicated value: 50 psi
